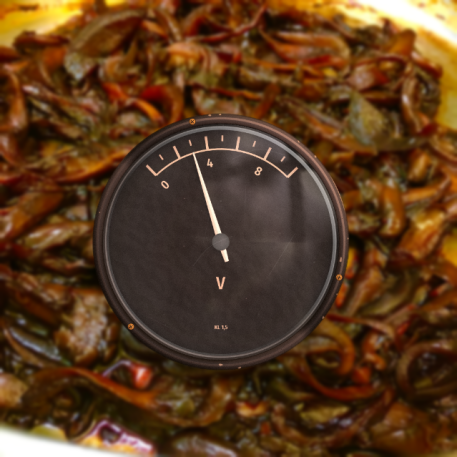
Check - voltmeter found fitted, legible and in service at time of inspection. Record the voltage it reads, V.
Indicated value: 3 V
